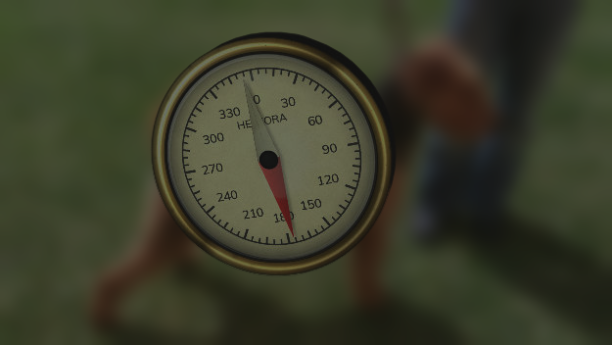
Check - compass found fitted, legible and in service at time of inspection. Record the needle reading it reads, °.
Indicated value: 175 °
